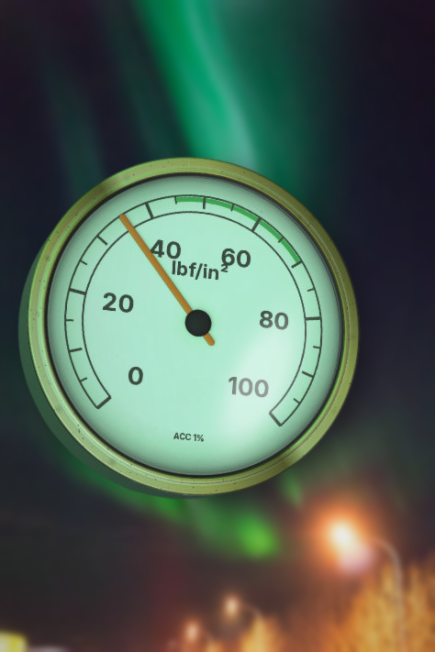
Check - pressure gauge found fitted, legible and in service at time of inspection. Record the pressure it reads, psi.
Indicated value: 35 psi
